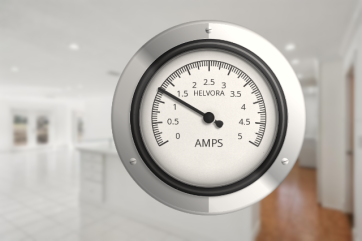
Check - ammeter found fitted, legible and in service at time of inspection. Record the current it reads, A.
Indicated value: 1.25 A
